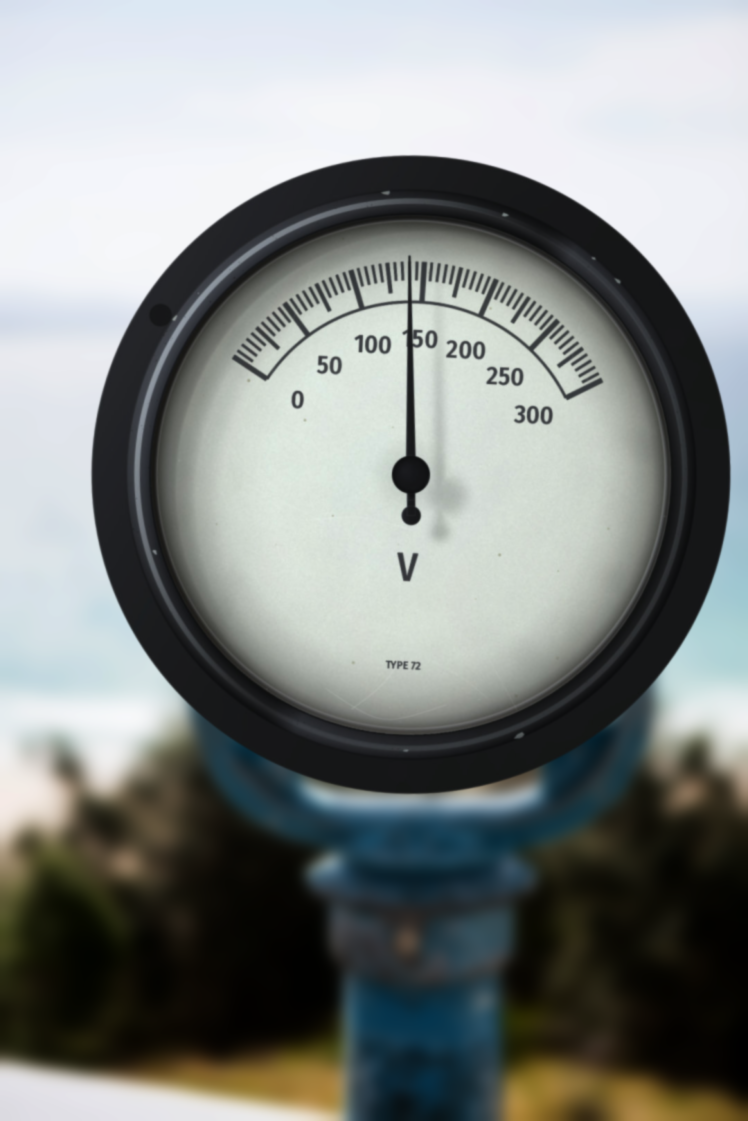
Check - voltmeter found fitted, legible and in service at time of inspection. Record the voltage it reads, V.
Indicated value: 140 V
